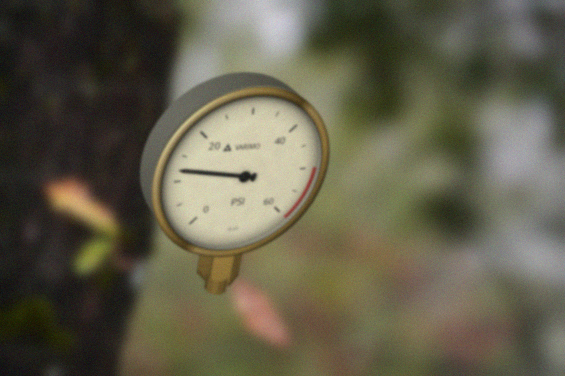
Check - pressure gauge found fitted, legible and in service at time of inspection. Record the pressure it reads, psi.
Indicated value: 12.5 psi
